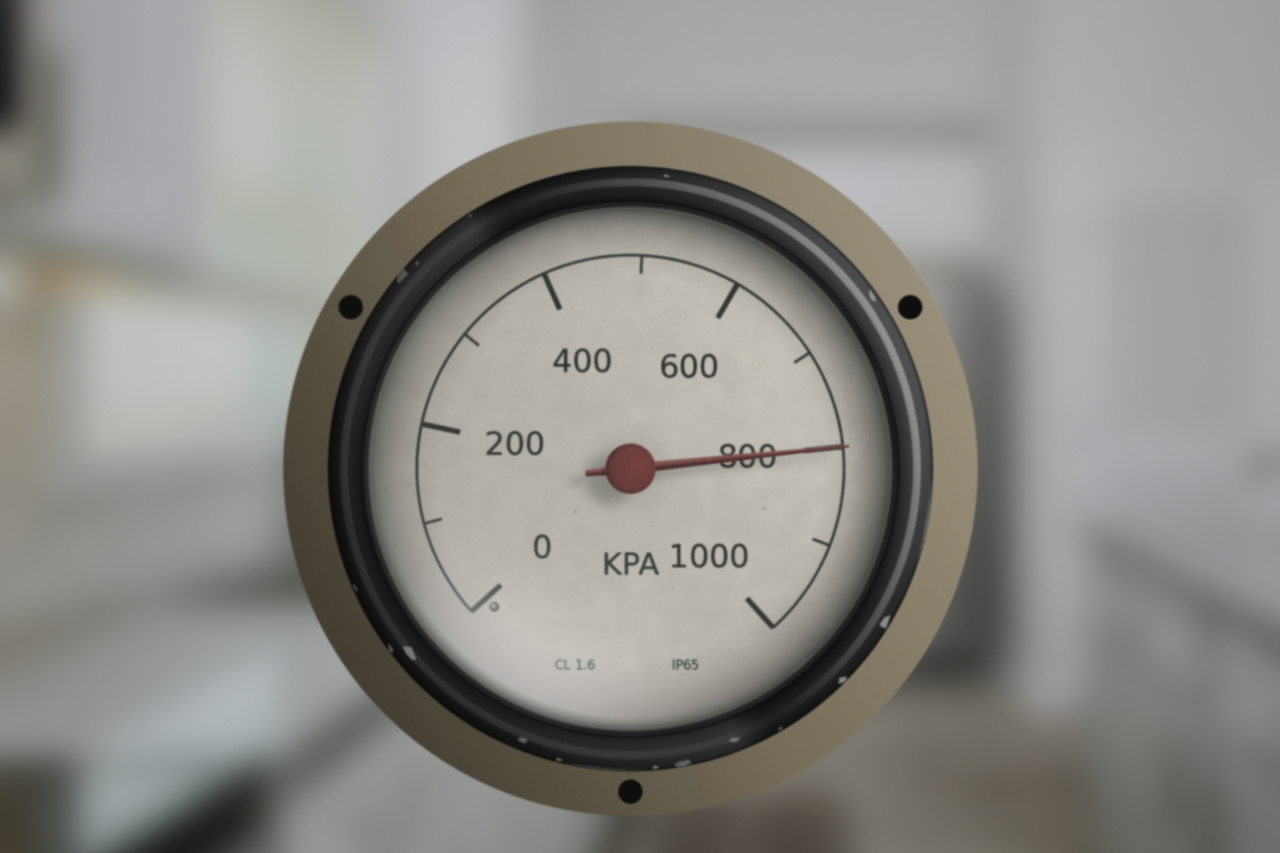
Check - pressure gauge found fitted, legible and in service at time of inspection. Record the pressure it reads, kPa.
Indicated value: 800 kPa
